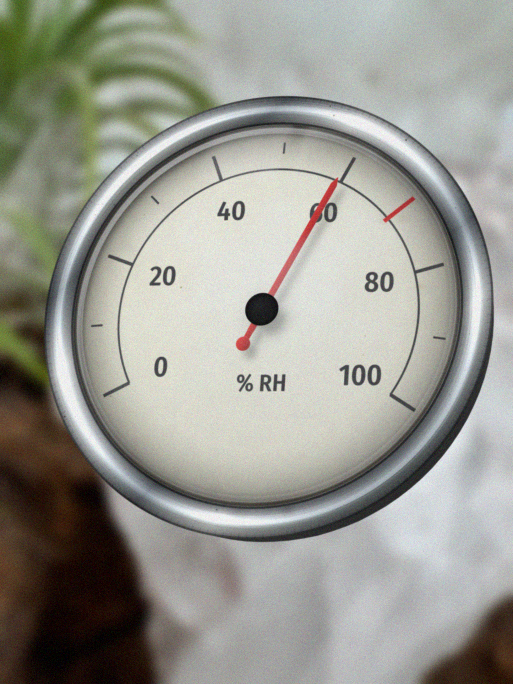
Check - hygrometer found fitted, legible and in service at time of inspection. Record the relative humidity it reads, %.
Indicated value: 60 %
